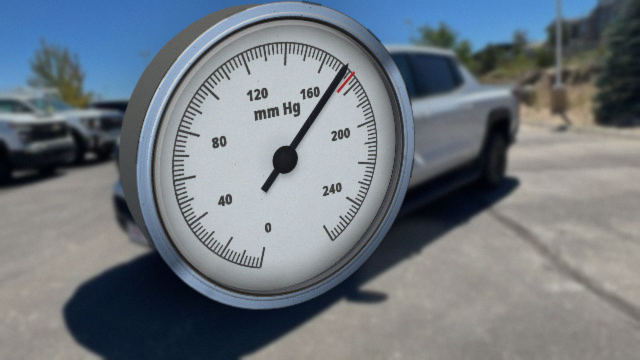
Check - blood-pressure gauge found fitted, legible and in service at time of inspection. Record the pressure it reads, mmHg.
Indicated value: 170 mmHg
